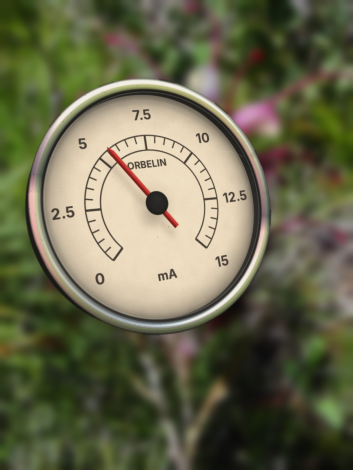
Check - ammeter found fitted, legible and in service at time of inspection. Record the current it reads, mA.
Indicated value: 5.5 mA
